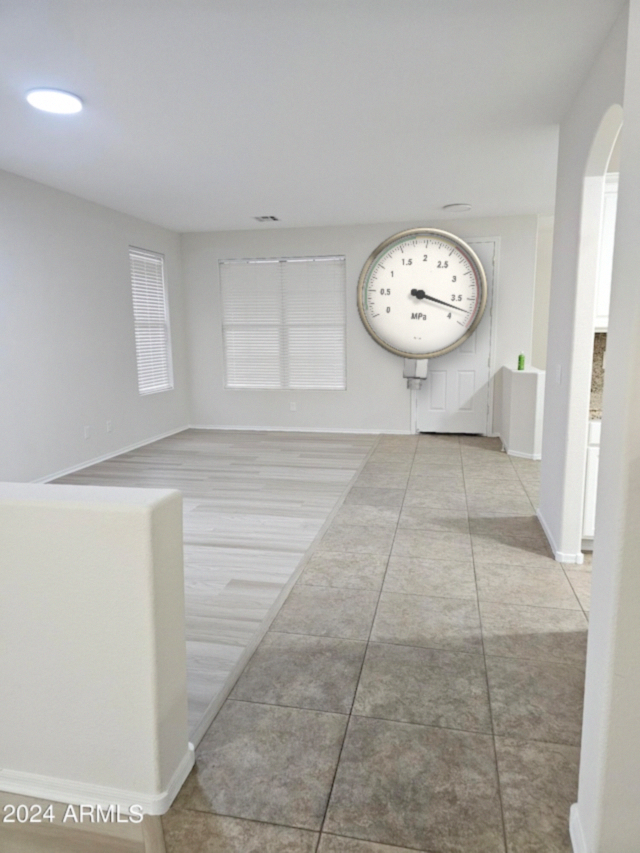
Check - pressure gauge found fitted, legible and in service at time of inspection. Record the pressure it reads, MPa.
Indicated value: 3.75 MPa
